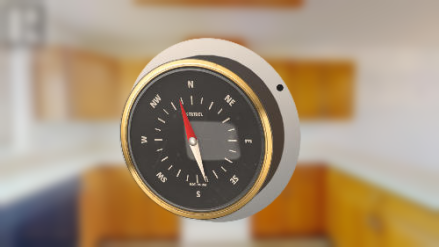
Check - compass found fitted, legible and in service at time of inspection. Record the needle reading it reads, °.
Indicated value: 345 °
